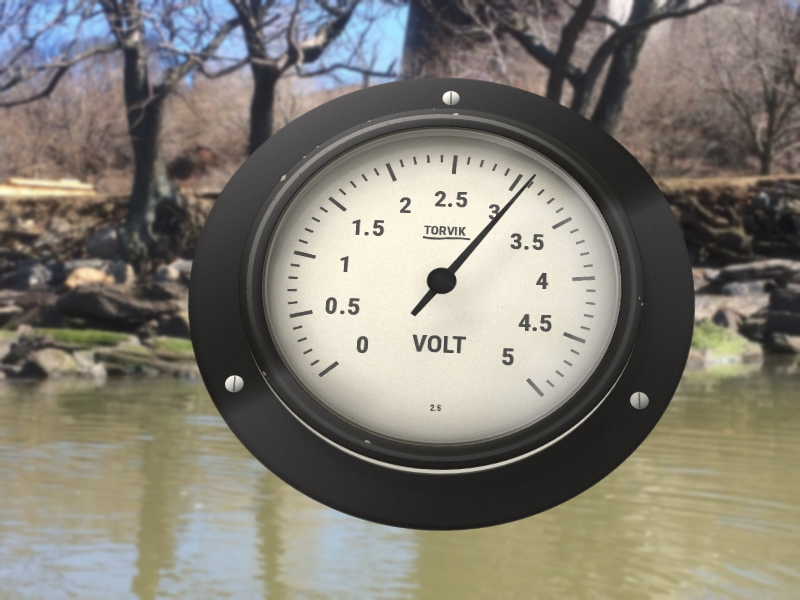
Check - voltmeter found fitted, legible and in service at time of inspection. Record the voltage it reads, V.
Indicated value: 3.1 V
